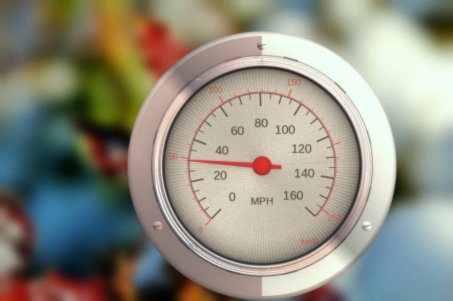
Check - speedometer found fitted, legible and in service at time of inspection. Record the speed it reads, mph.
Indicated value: 30 mph
